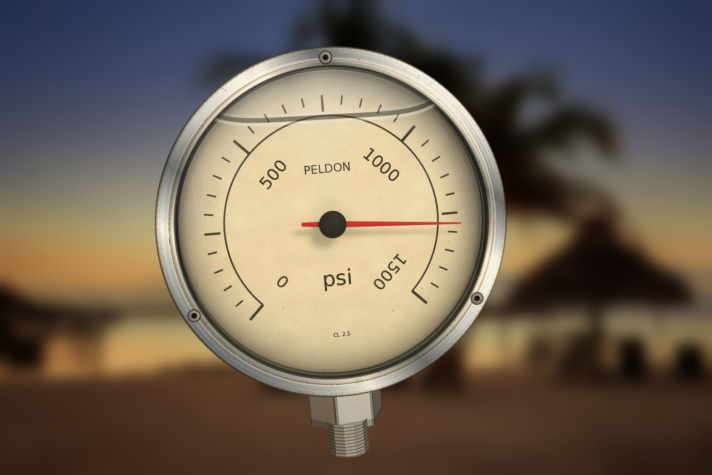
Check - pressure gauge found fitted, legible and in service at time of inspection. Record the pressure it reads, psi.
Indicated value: 1275 psi
